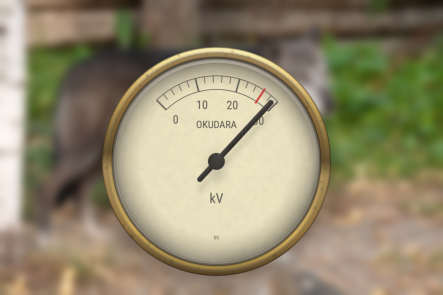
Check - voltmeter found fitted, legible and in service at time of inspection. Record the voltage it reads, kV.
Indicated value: 29 kV
